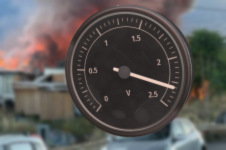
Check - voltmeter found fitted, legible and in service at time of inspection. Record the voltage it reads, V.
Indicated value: 2.3 V
